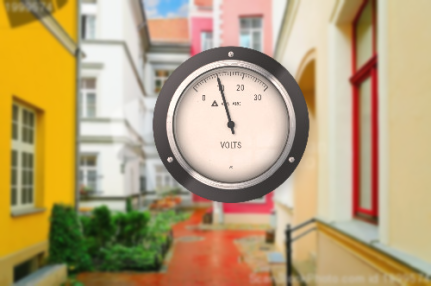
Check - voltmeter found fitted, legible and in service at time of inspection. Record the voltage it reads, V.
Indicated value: 10 V
